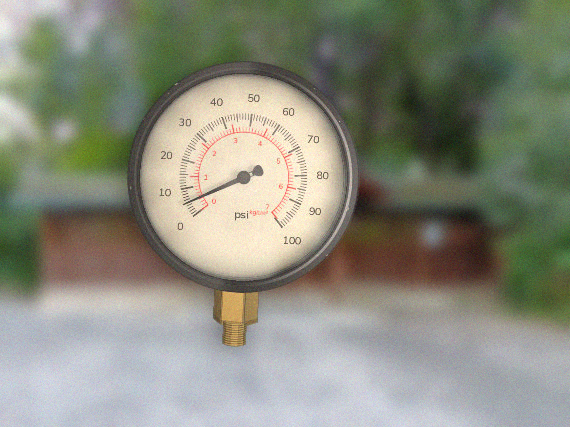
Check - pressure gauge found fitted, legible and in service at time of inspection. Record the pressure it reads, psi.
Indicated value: 5 psi
